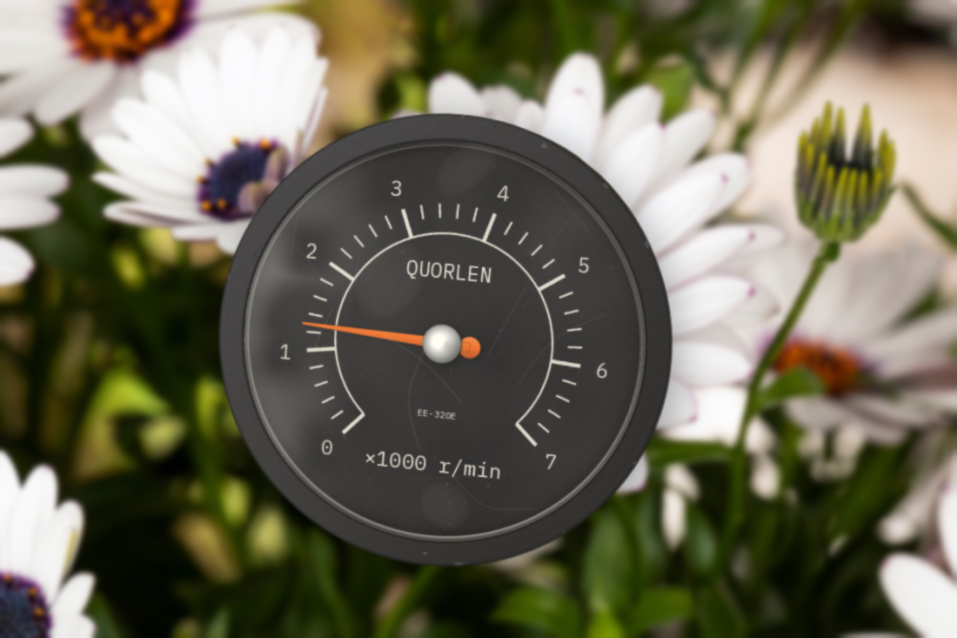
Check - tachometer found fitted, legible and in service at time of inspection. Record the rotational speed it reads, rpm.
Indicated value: 1300 rpm
